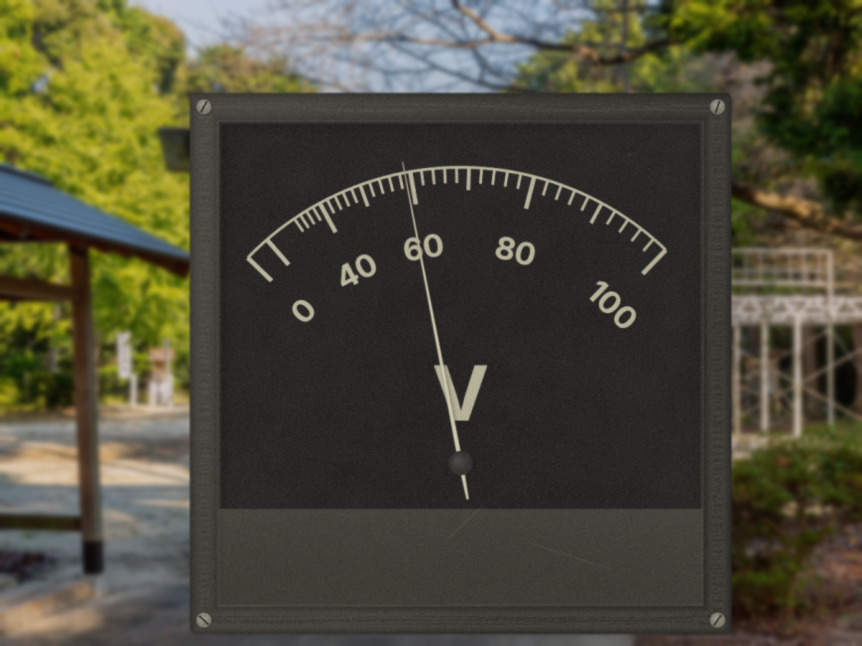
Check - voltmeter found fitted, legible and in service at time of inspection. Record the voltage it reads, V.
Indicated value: 59 V
